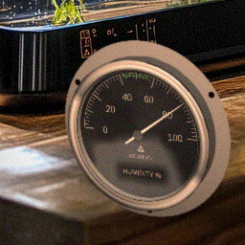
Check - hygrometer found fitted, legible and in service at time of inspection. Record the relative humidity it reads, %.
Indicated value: 80 %
